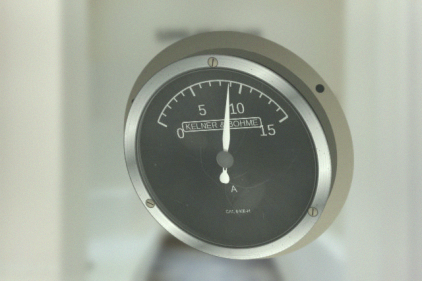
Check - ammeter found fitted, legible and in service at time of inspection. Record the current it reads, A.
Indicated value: 9 A
